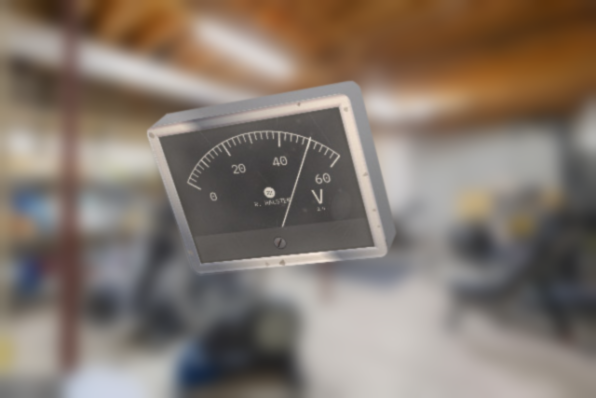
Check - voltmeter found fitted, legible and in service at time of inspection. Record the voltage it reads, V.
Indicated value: 50 V
